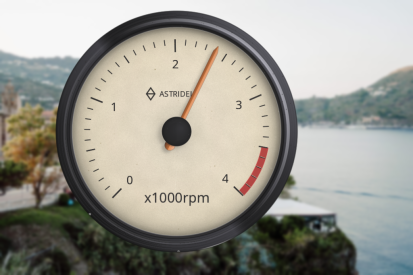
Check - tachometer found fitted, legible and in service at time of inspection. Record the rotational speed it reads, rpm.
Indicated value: 2400 rpm
